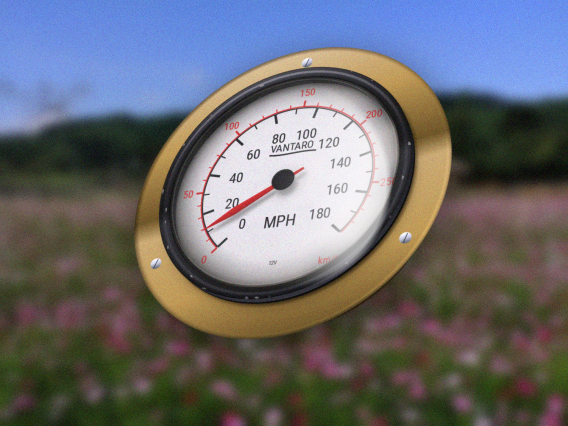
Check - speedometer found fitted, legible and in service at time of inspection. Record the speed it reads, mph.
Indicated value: 10 mph
